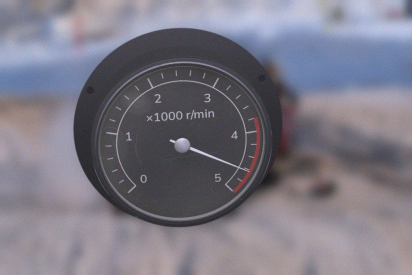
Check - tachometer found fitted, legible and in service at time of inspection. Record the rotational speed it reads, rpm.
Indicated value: 4600 rpm
